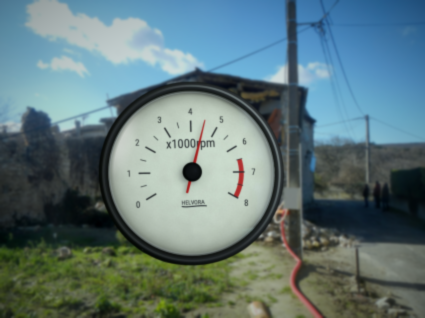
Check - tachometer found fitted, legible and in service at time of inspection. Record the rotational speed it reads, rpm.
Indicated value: 4500 rpm
